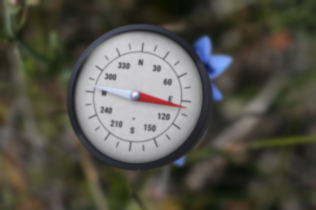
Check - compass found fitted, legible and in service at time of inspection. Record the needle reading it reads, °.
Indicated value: 97.5 °
